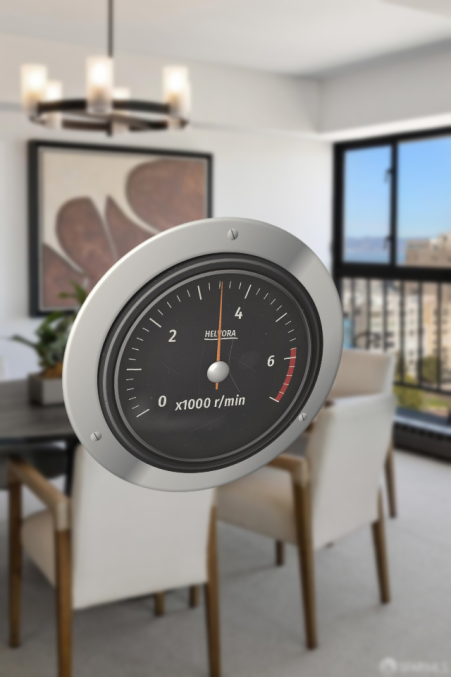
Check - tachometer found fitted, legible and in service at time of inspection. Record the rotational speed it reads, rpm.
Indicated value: 3400 rpm
